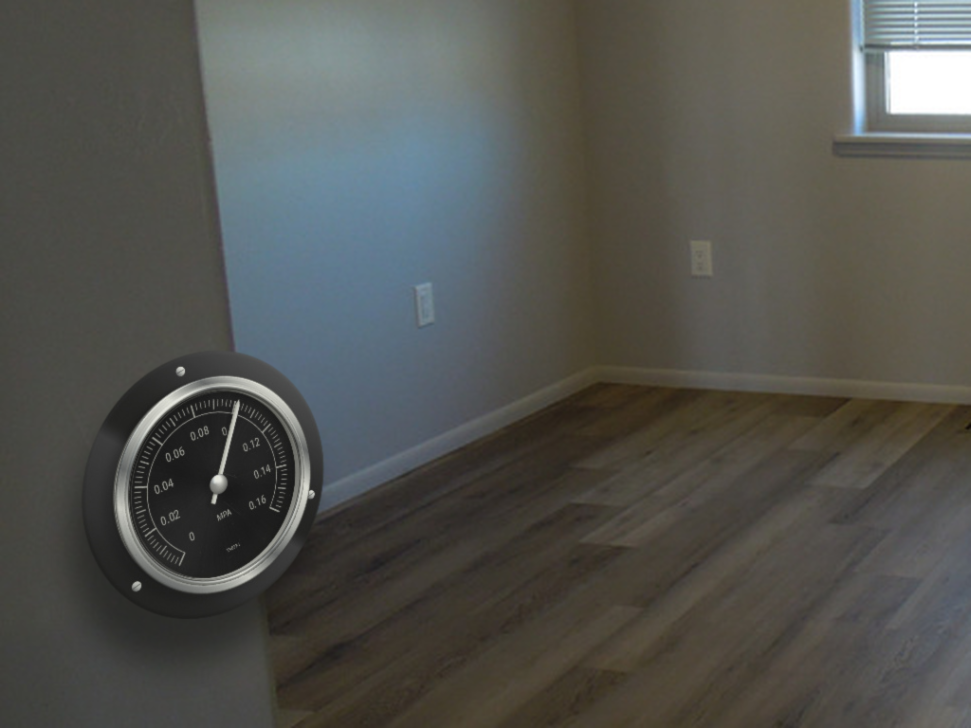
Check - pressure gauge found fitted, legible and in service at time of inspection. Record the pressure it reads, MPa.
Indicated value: 0.1 MPa
